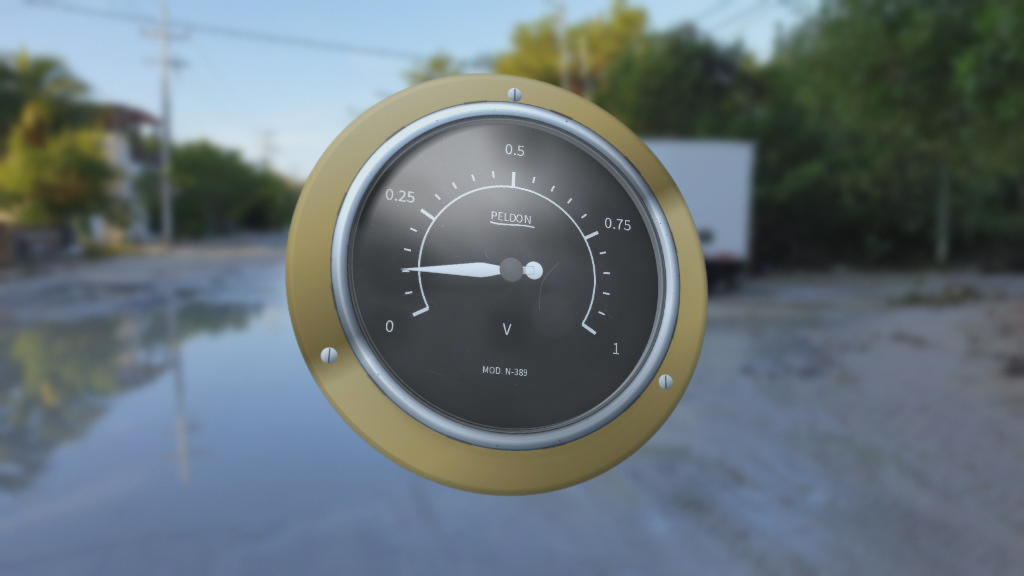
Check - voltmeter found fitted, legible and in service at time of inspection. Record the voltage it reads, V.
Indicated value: 0.1 V
